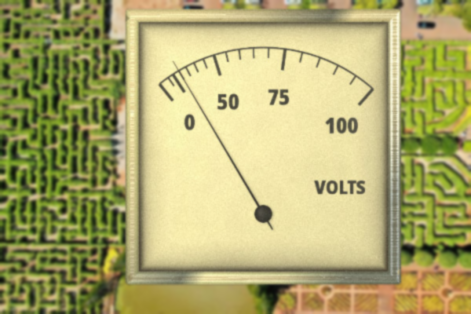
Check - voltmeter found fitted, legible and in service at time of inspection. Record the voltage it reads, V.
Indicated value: 30 V
